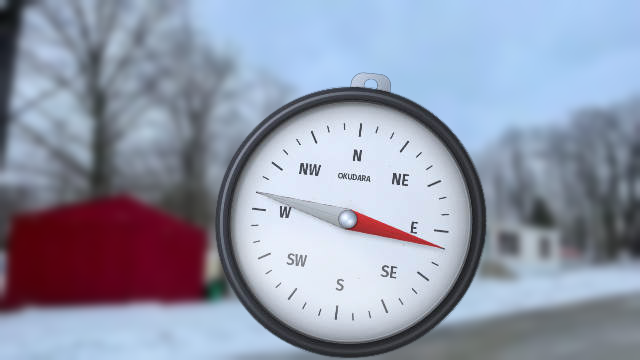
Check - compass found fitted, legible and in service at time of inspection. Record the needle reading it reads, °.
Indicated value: 100 °
